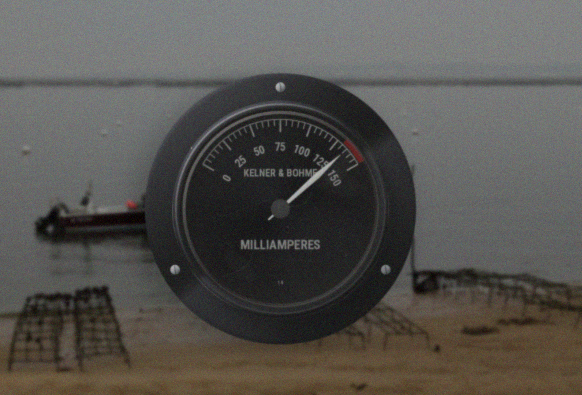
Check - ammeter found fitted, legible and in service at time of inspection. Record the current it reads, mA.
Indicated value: 135 mA
